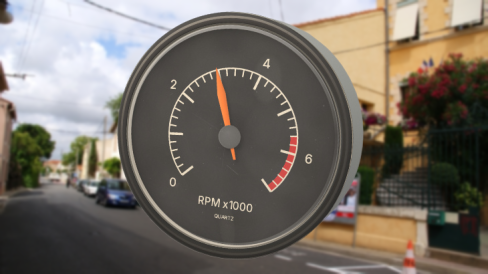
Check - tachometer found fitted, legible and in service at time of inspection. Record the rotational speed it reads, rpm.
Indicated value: 3000 rpm
